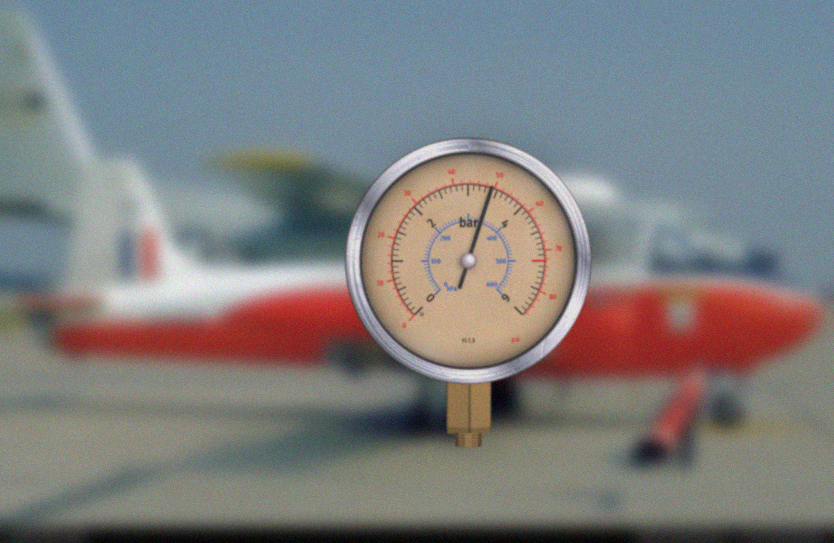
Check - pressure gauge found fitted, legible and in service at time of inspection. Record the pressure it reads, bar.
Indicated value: 3.4 bar
